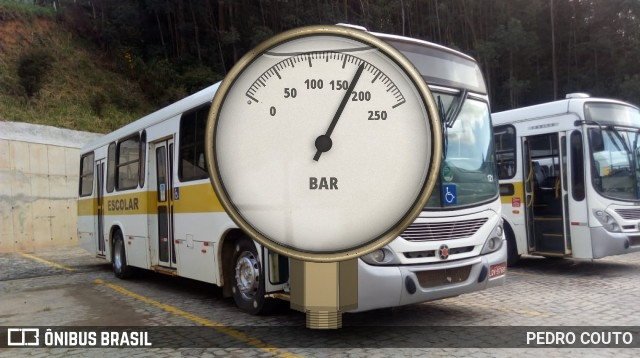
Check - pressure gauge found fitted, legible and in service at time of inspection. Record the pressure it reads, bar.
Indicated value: 175 bar
